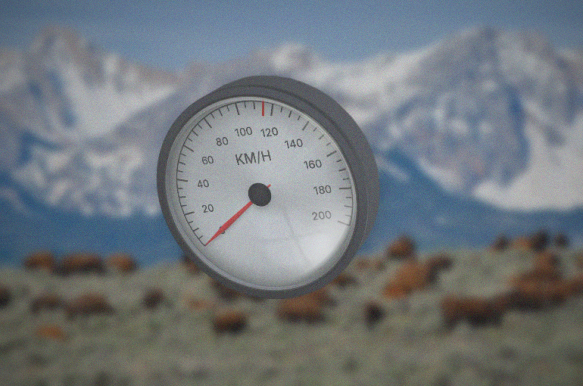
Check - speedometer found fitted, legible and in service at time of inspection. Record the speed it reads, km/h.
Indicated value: 0 km/h
